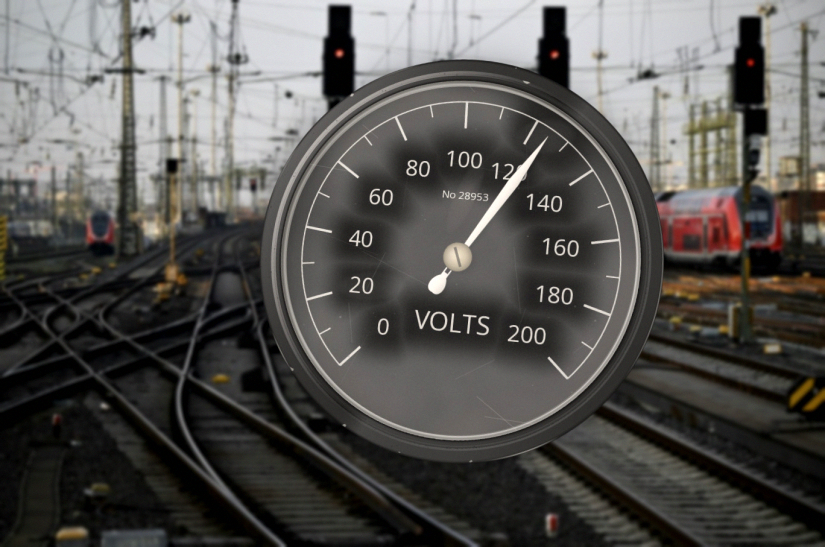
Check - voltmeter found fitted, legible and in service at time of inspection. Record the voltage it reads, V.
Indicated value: 125 V
